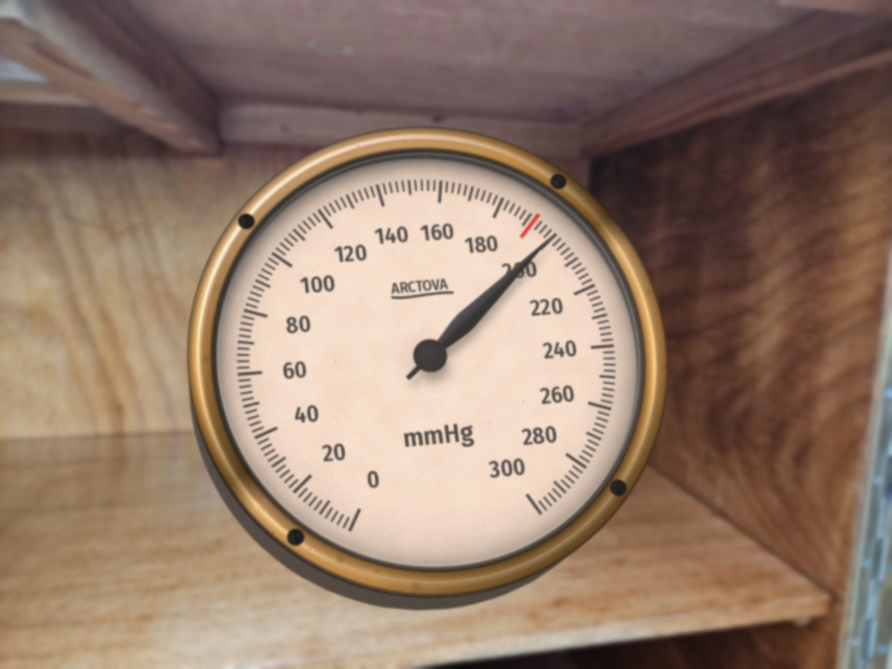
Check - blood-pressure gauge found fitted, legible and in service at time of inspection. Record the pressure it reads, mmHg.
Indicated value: 200 mmHg
